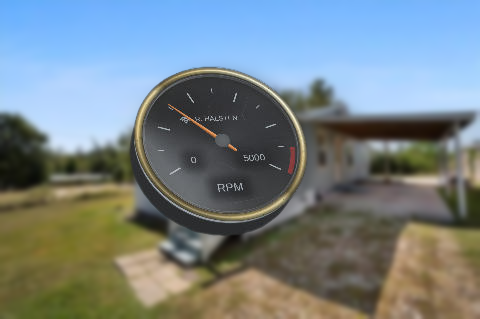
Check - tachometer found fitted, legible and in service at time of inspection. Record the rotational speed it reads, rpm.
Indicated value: 1500 rpm
